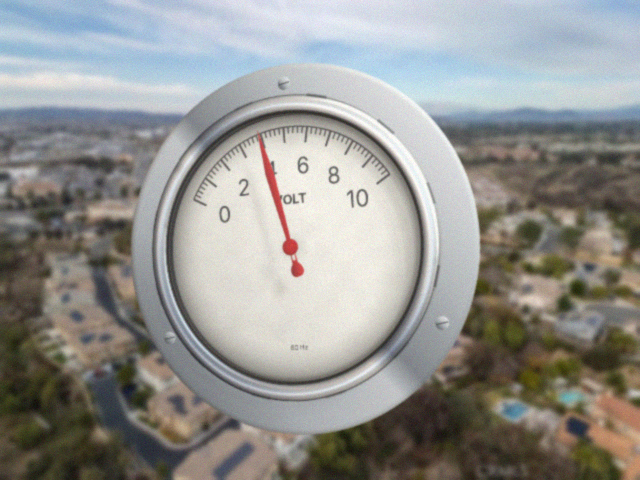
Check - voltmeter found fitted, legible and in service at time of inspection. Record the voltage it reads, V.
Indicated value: 4 V
